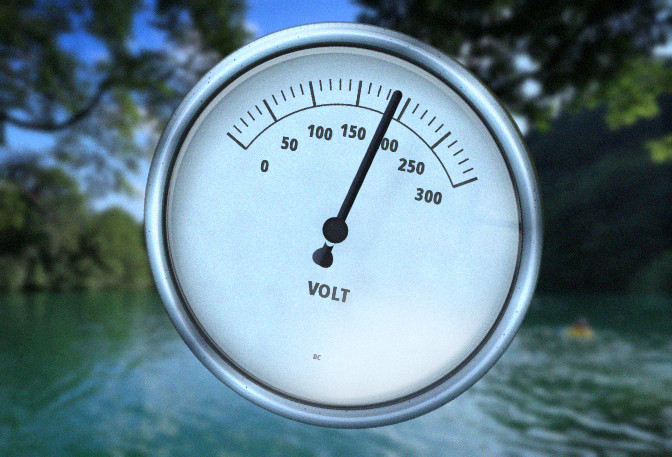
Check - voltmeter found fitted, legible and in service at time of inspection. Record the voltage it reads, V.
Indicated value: 190 V
